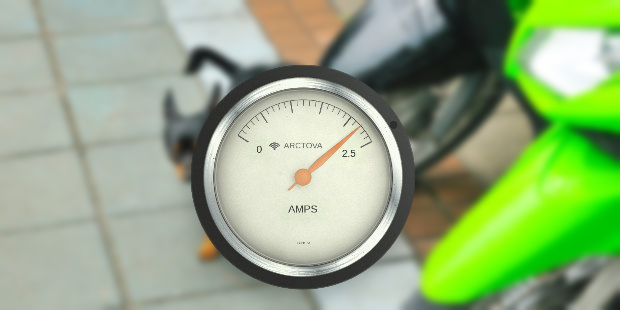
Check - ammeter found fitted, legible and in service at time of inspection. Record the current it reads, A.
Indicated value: 2.2 A
